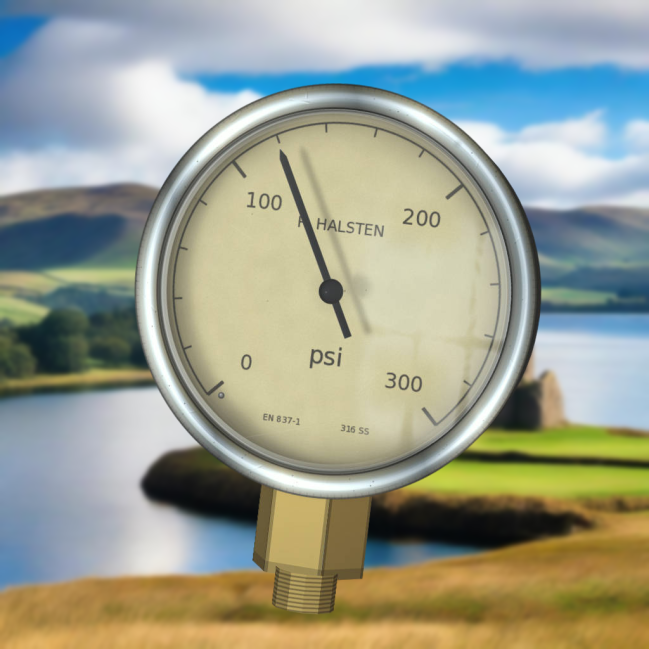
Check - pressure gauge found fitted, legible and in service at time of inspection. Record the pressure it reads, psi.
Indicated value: 120 psi
